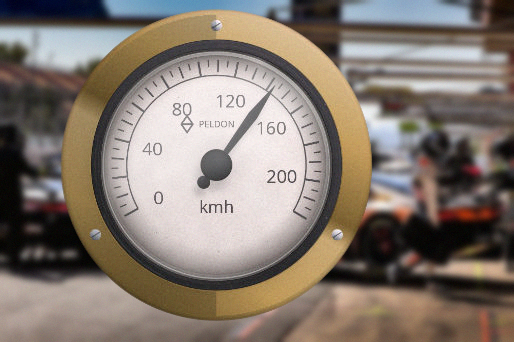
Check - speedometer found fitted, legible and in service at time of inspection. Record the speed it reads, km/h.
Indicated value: 142.5 km/h
